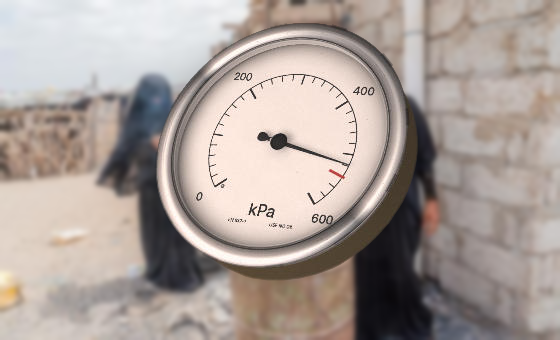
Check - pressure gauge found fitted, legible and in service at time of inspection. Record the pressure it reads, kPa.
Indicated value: 520 kPa
